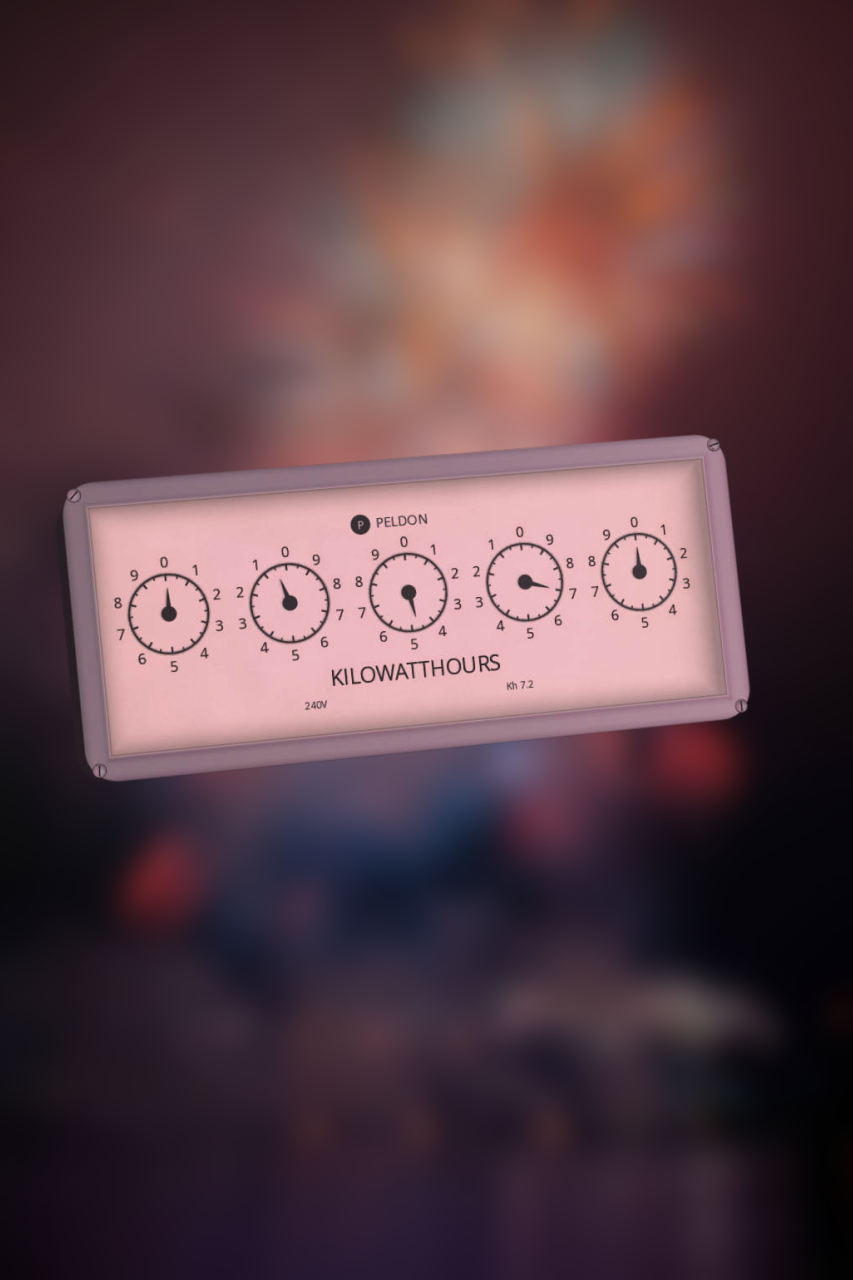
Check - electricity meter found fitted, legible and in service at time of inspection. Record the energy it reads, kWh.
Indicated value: 470 kWh
